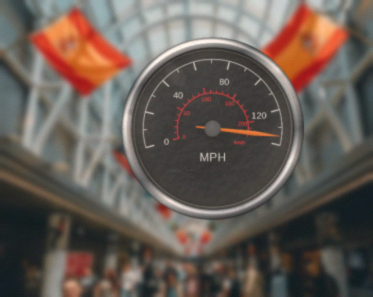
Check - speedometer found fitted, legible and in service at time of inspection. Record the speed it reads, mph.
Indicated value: 135 mph
